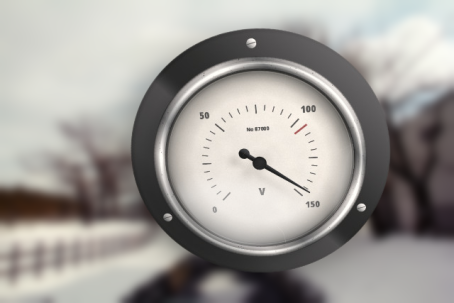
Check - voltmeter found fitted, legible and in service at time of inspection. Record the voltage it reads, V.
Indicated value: 145 V
